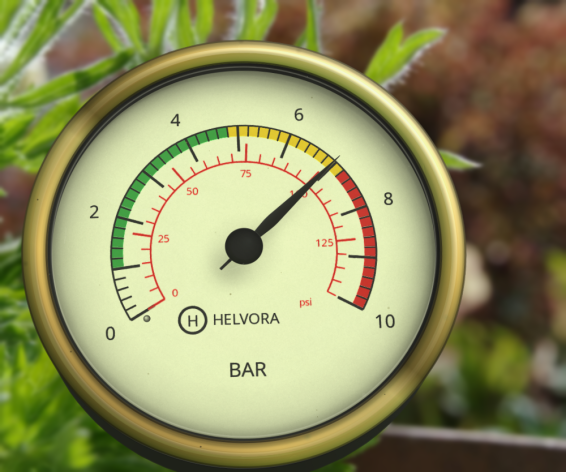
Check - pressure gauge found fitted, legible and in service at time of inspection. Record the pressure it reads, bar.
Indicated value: 7 bar
